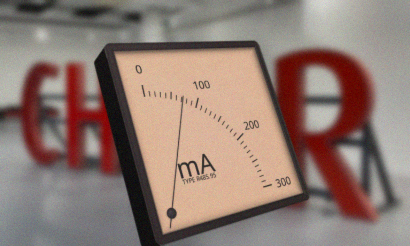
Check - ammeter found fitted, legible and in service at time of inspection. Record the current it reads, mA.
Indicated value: 70 mA
